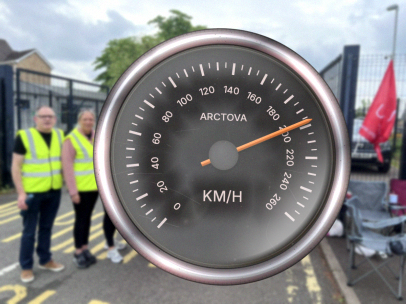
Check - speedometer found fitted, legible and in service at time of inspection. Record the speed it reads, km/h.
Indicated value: 197.5 km/h
